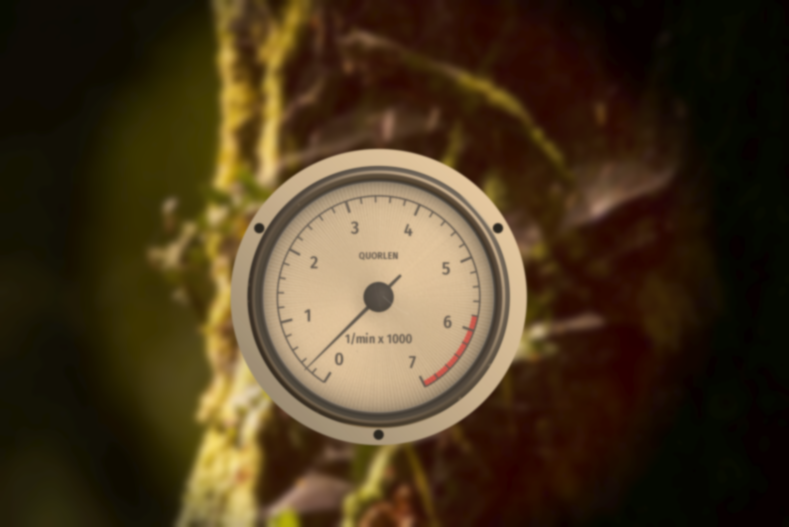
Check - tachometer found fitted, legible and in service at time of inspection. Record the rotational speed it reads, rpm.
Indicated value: 300 rpm
